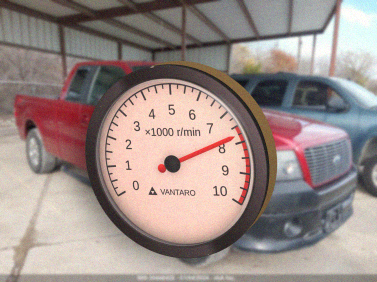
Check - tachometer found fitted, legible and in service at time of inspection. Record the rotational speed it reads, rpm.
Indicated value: 7750 rpm
